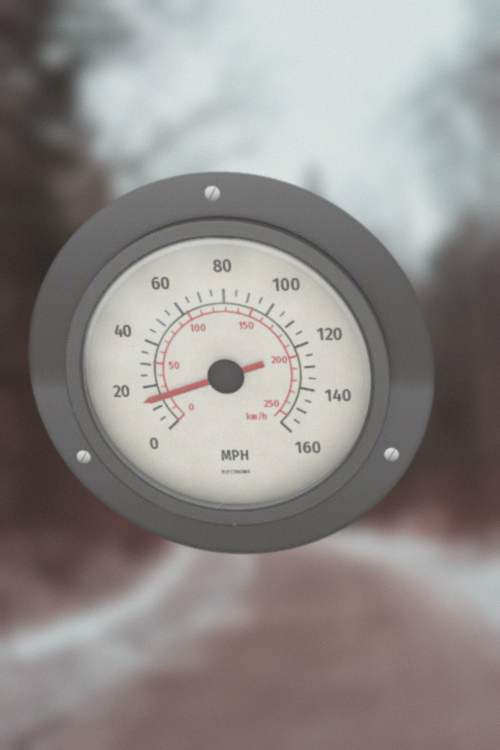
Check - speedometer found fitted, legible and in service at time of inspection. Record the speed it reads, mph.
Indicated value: 15 mph
